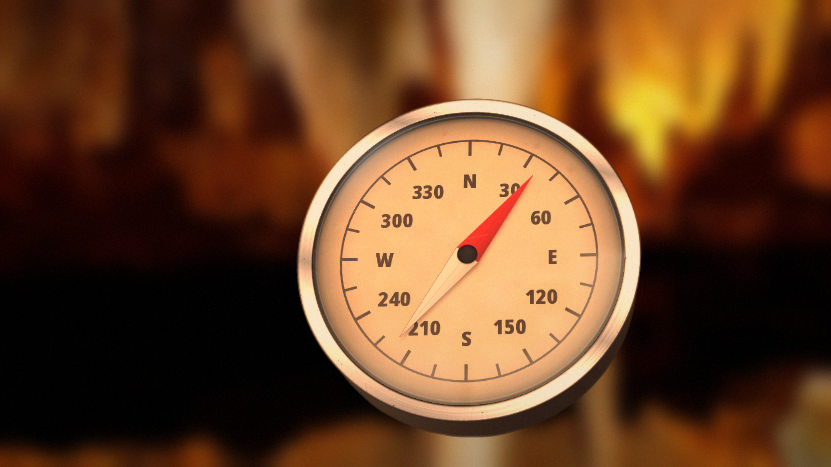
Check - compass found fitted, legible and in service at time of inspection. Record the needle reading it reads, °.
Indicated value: 37.5 °
